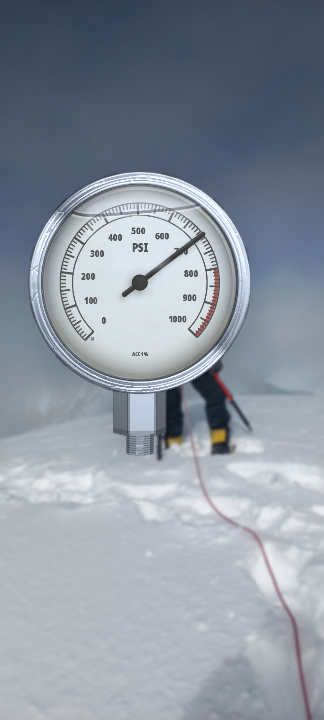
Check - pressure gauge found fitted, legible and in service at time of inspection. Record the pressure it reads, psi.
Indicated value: 700 psi
